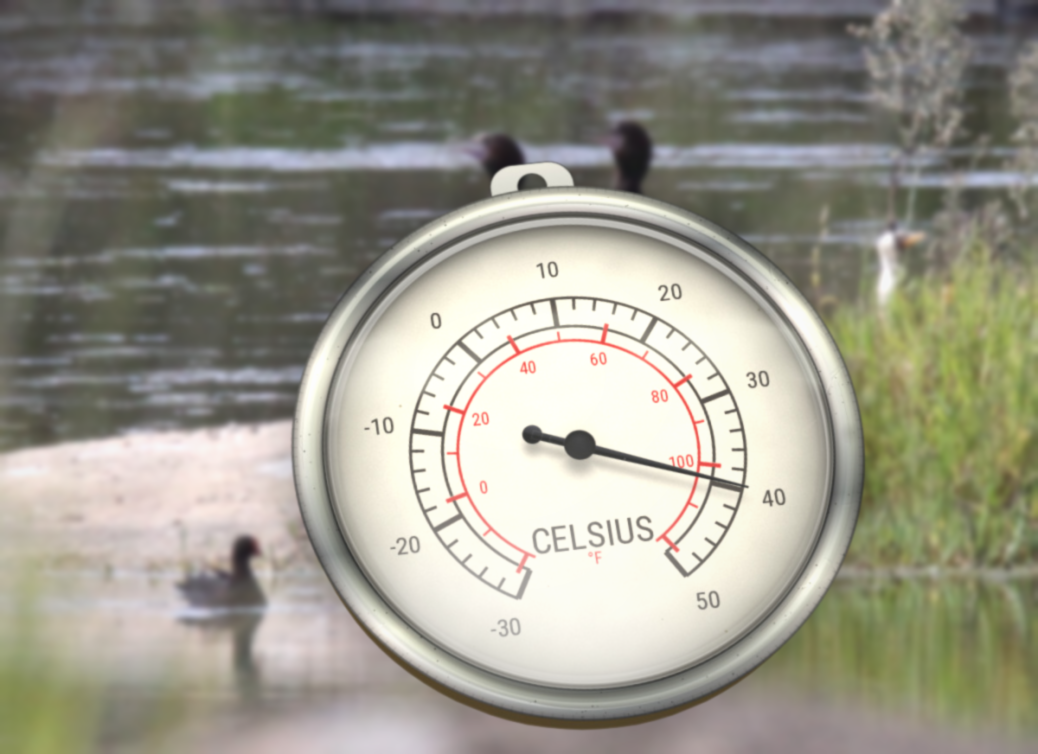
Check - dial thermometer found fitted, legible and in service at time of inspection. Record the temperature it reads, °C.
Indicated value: 40 °C
